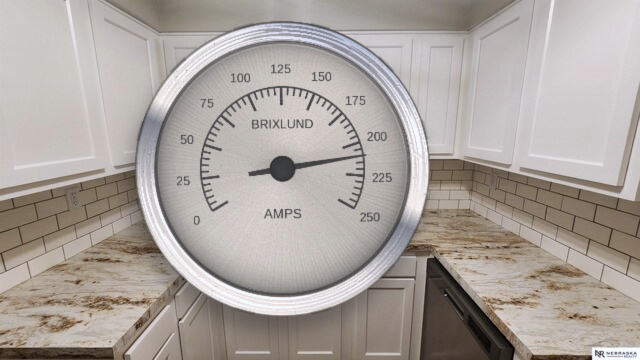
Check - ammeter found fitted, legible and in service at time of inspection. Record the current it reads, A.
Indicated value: 210 A
